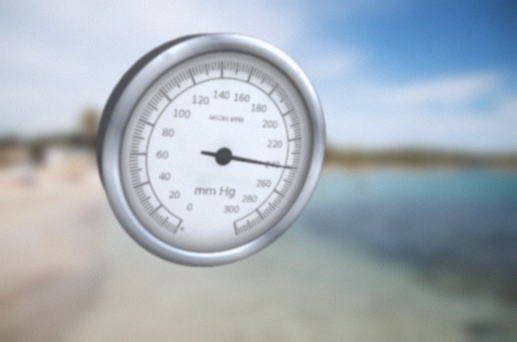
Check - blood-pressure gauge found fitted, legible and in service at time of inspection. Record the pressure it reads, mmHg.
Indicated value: 240 mmHg
